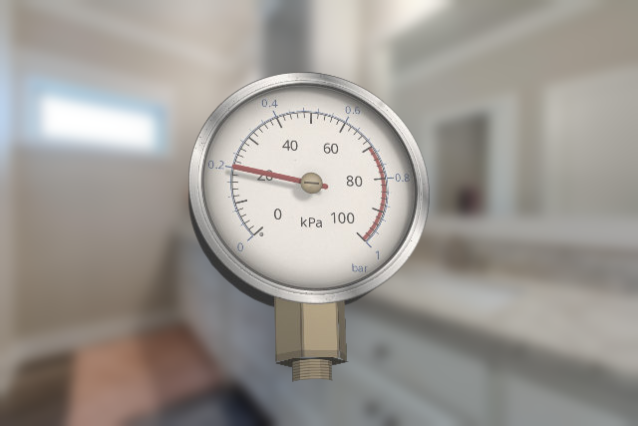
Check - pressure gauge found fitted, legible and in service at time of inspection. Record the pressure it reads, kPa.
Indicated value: 20 kPa
